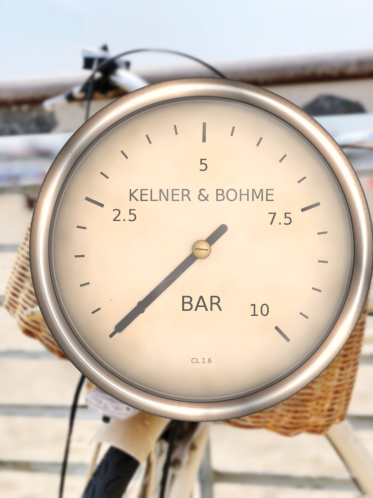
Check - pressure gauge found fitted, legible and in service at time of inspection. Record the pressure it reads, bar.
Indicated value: 0 bar
